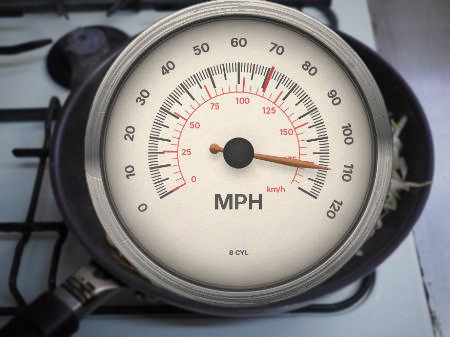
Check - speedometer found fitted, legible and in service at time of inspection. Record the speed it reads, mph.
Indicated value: 110 mph
